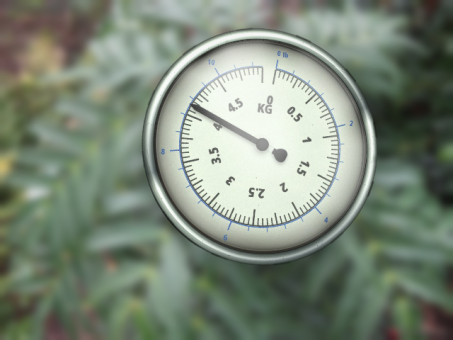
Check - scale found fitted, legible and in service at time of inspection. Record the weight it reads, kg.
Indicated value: 4.1 kg
